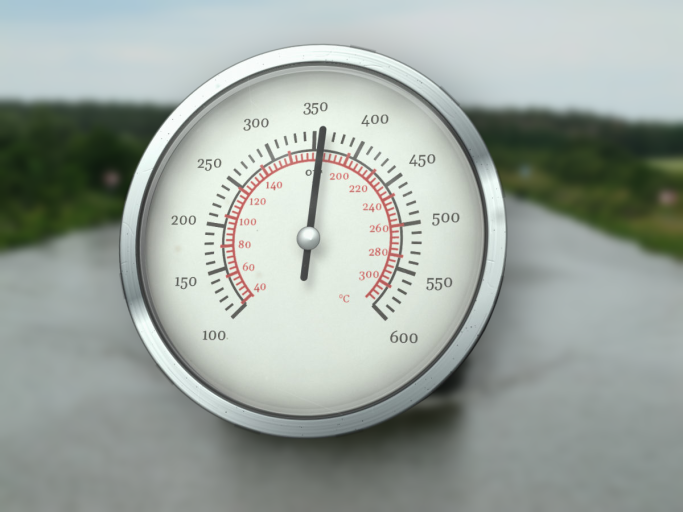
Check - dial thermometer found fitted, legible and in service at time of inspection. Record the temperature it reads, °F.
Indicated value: 360 °F
